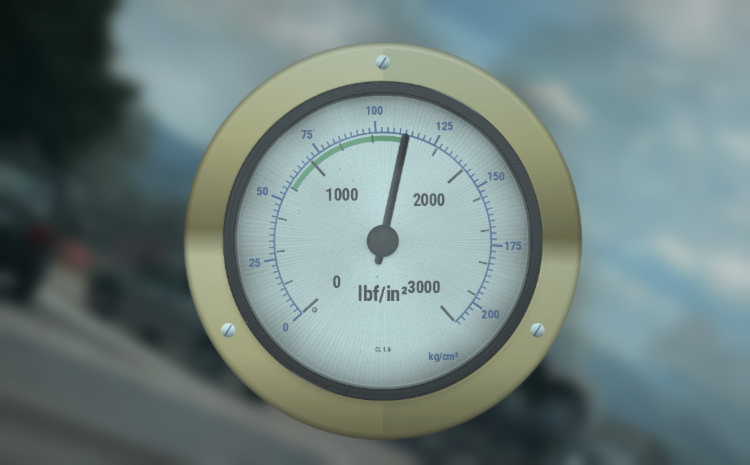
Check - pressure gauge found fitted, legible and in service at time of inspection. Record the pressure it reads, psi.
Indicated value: 1600 psi
